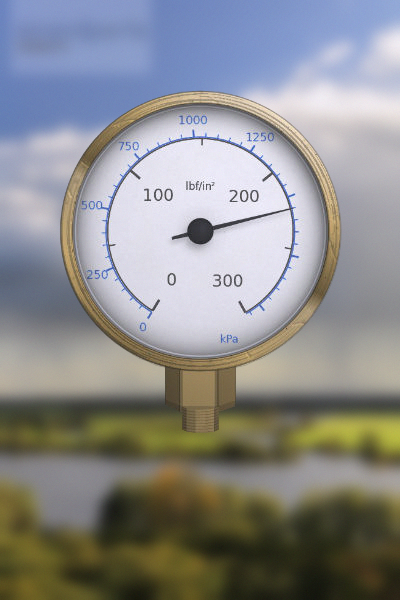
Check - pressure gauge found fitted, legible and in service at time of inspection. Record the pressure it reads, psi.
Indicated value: 225 psi
